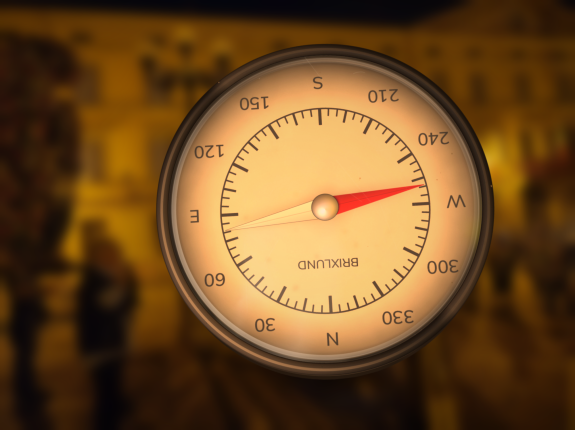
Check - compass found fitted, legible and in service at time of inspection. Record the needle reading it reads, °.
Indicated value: 260 °
